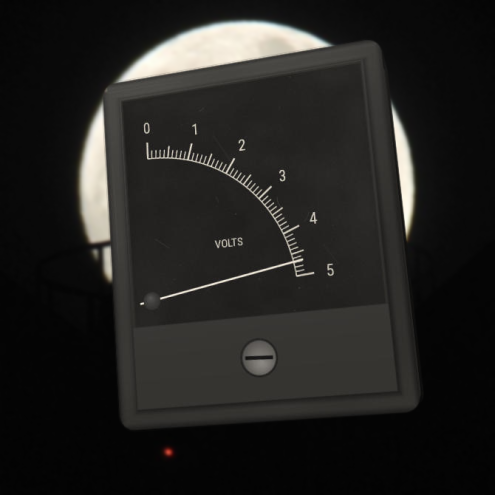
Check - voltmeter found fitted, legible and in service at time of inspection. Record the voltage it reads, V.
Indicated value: 4.7 V
